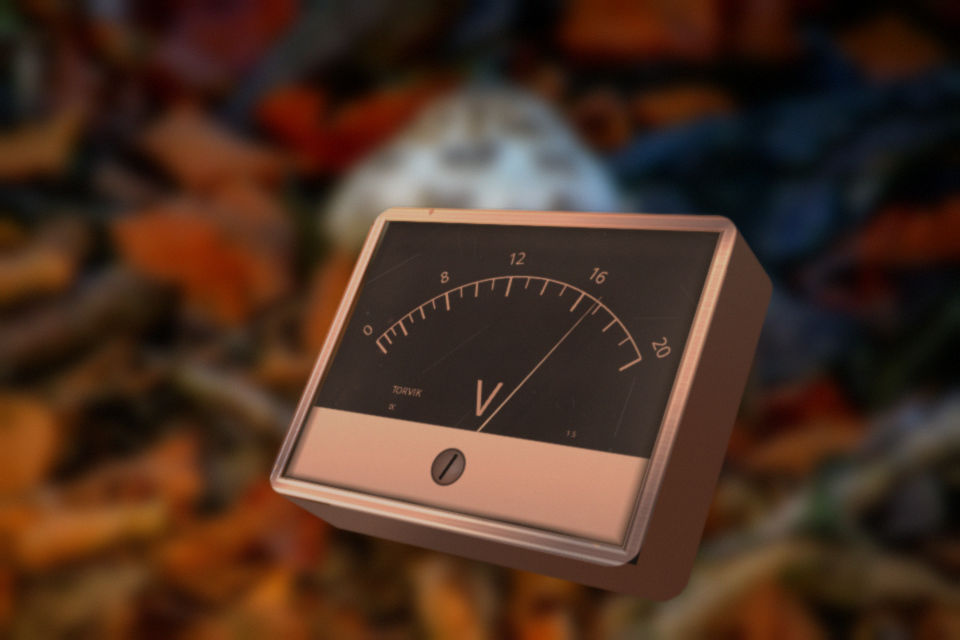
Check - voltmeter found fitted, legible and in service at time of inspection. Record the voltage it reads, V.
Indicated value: 17 V
